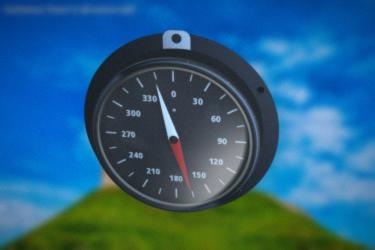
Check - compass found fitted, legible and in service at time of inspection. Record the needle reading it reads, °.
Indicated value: 165 °
